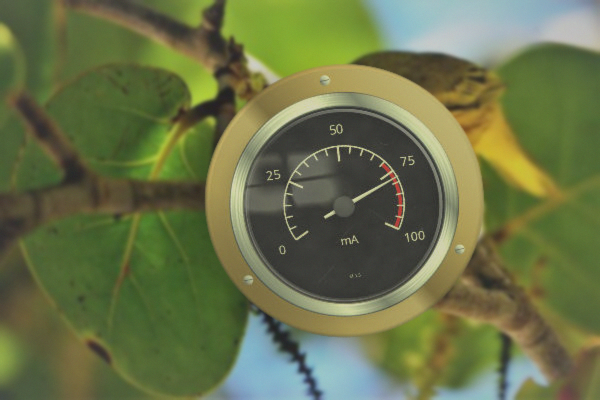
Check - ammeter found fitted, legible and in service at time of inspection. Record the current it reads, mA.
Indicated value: 77.5 mA
